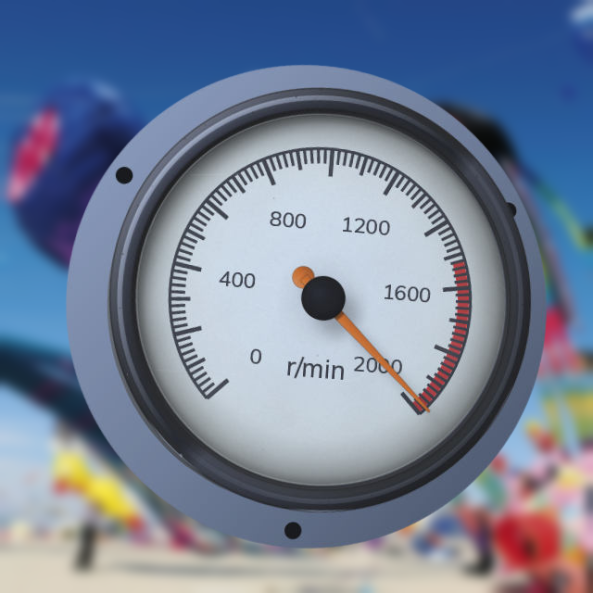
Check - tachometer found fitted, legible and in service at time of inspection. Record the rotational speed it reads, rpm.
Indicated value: 1980 rpm
